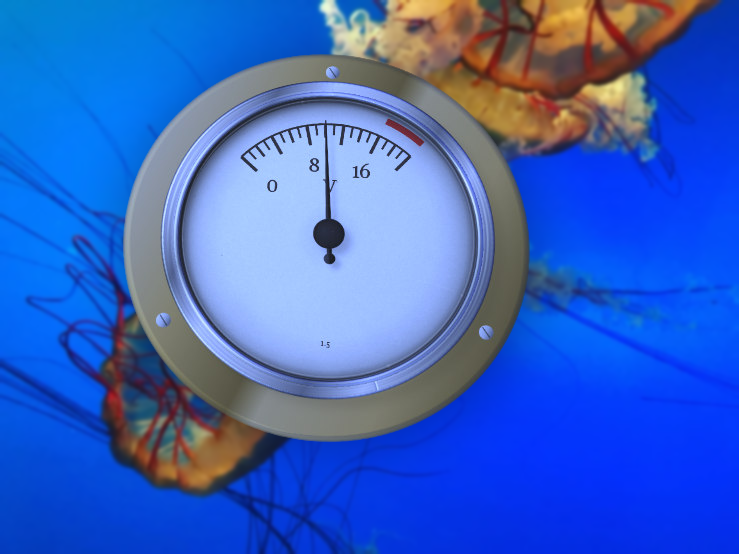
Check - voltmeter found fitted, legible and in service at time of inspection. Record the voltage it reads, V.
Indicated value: 10 V
